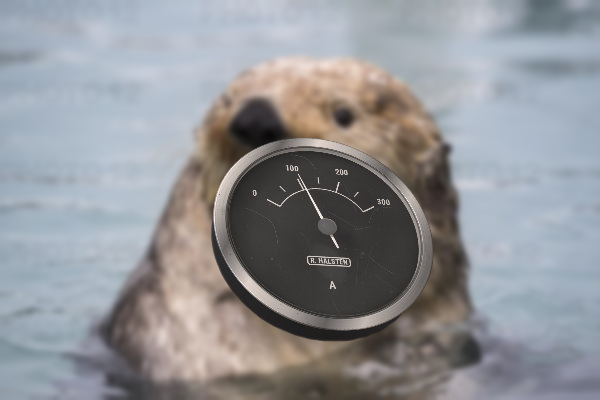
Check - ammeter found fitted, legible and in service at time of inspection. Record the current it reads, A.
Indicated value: 100 A
